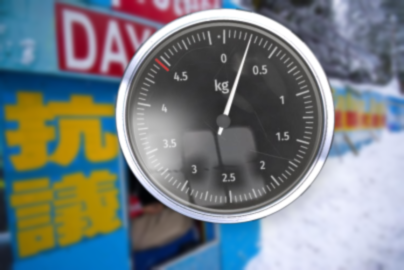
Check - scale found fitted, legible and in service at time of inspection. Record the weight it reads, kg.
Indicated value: 0.25 kg
